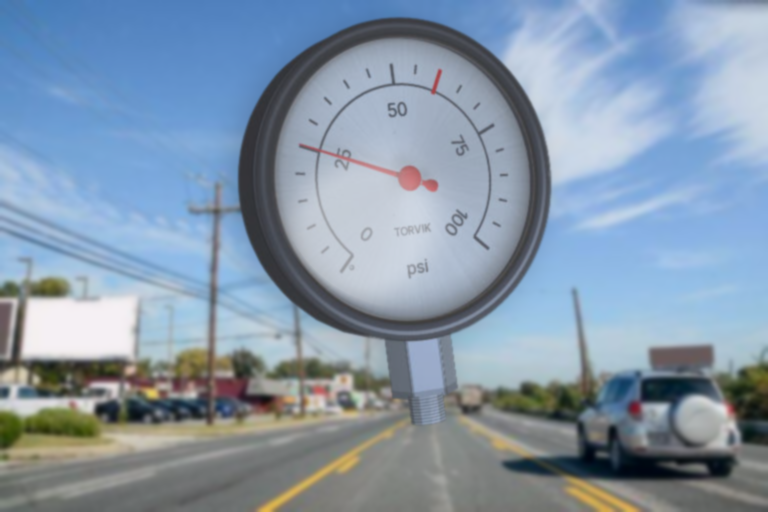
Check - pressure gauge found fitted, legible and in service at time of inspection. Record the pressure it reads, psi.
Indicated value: 25 psi
